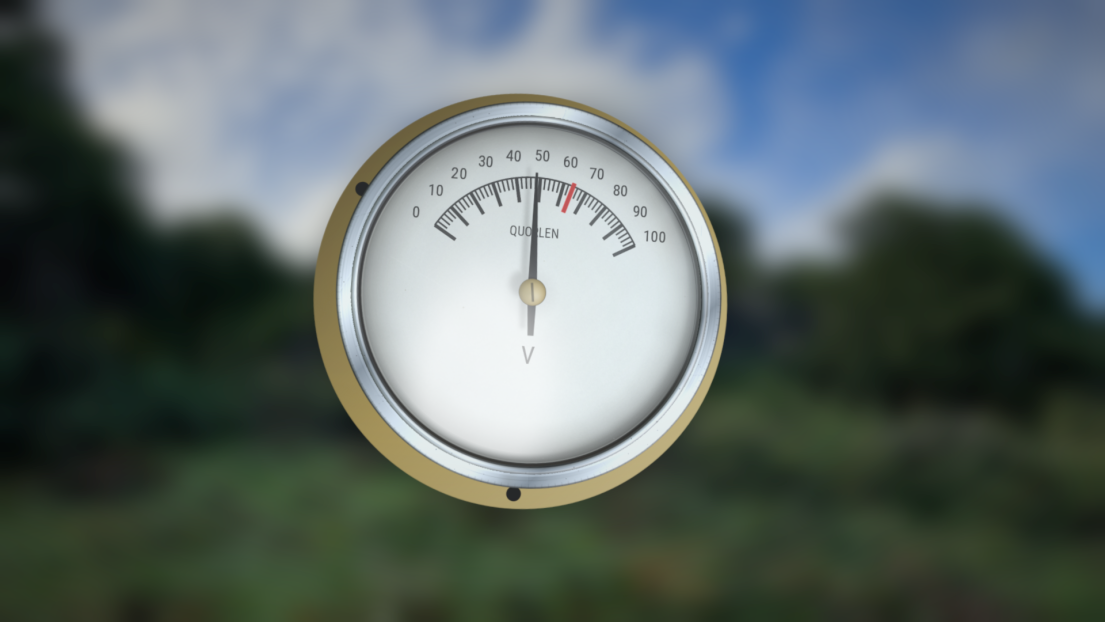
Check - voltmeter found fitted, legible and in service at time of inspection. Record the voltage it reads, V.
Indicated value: 48 V
